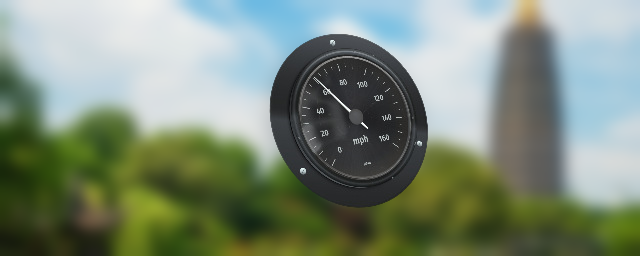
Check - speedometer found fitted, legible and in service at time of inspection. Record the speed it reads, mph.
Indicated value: 60 mph
